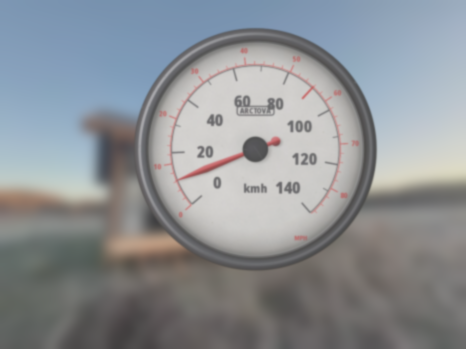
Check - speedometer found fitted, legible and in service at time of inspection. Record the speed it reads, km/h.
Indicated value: 10 km/h
